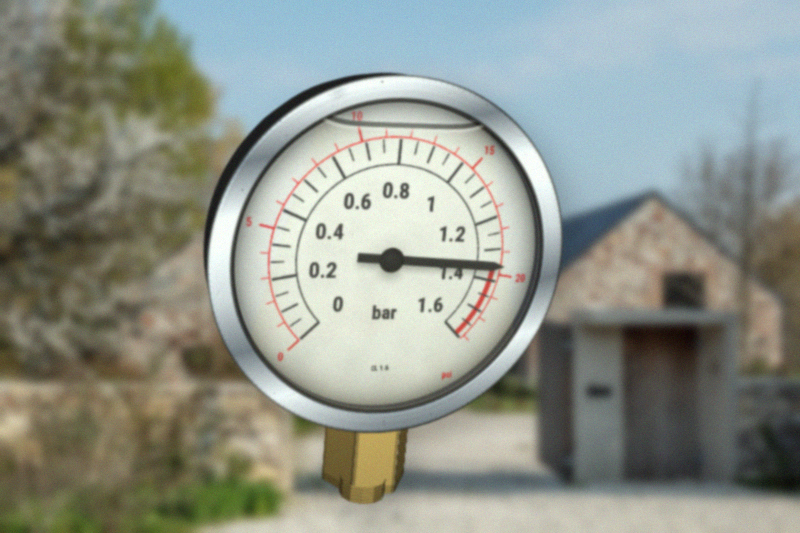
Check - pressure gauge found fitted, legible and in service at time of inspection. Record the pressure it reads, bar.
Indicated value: 1.35 bar
